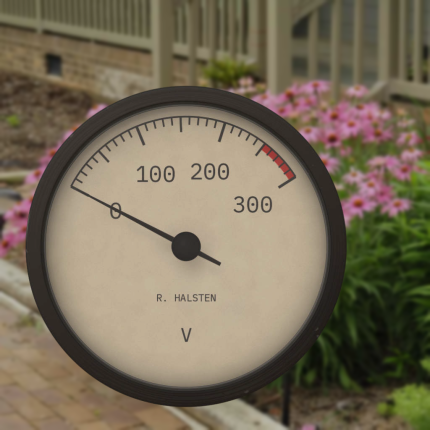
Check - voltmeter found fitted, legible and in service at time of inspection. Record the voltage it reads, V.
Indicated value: 0 V
